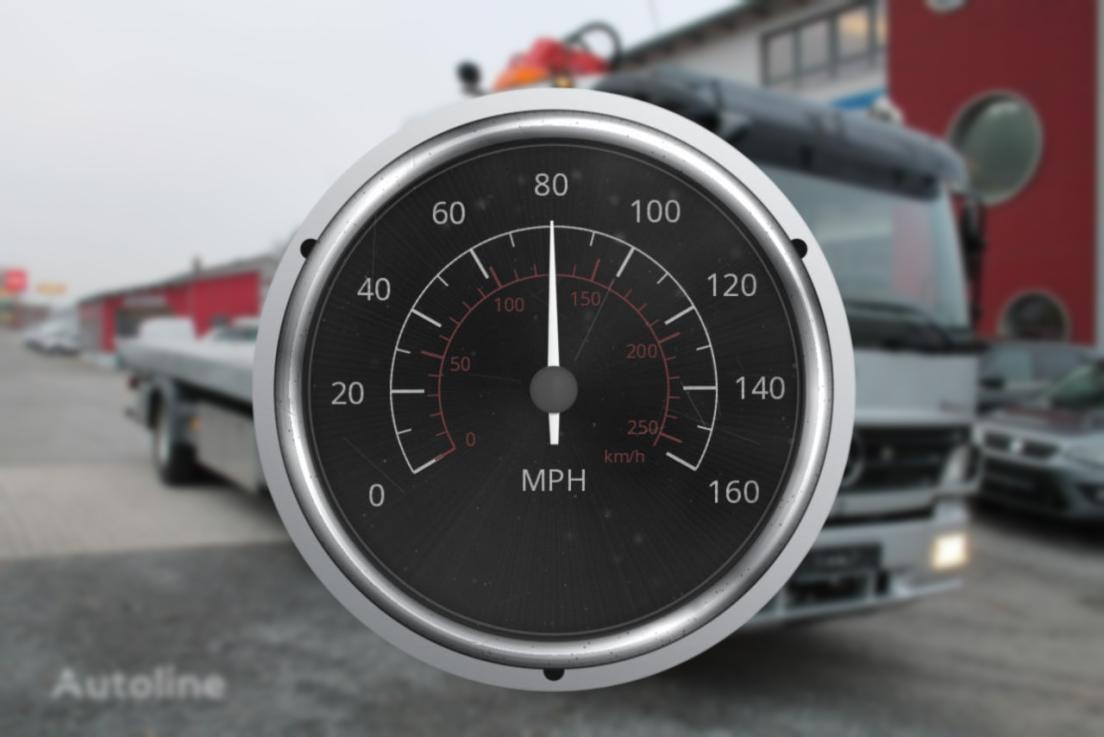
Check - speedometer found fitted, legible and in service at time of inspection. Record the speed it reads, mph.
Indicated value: 80 mph
